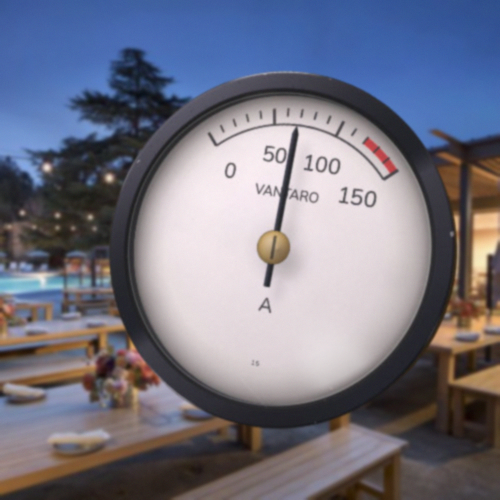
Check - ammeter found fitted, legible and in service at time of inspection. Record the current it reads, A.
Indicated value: 70 A
